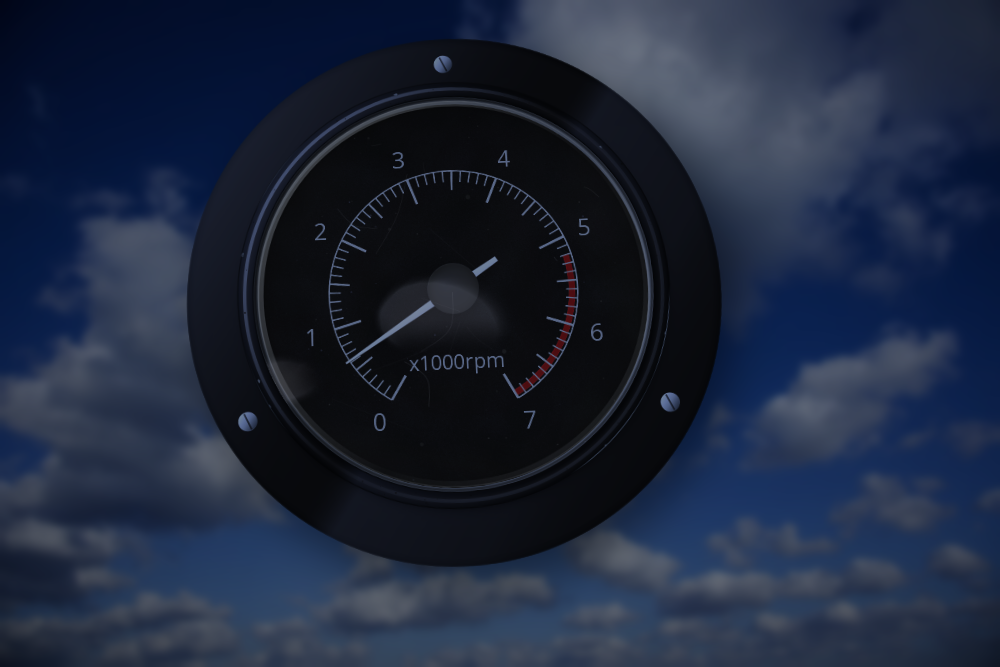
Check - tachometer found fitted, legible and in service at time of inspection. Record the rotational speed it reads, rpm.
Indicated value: 600 rpm
